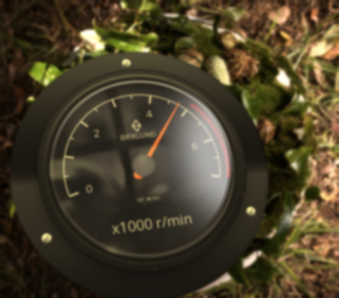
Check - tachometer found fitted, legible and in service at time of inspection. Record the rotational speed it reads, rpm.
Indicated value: 4750 rpm
